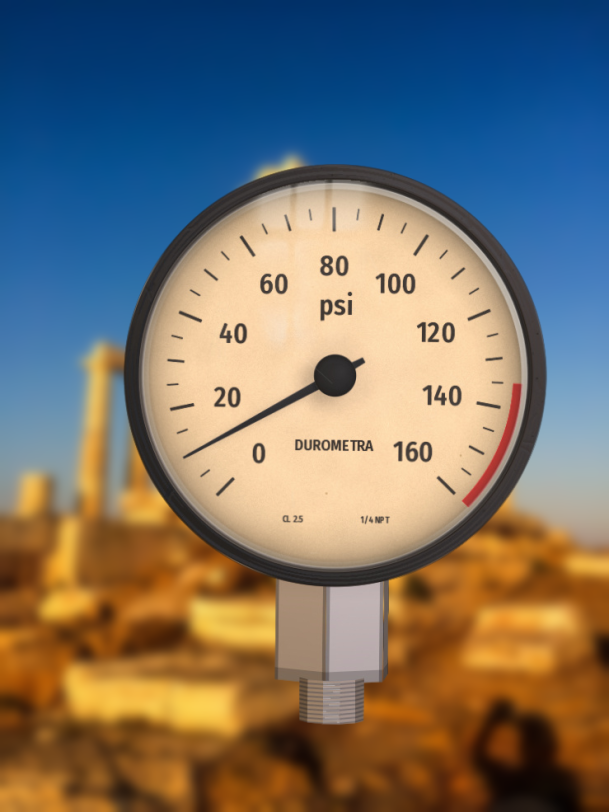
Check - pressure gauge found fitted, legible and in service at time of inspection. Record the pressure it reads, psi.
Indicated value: 10 psi
